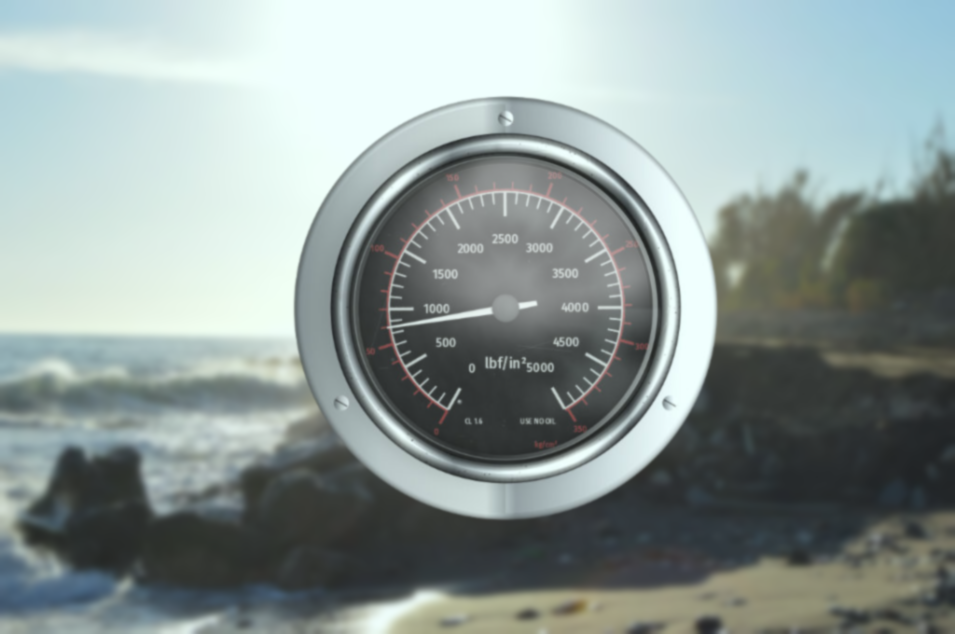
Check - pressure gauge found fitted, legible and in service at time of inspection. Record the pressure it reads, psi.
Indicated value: 850 psi
